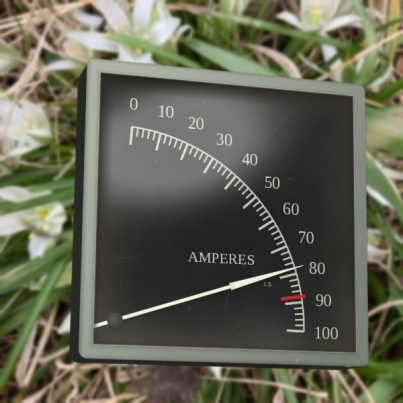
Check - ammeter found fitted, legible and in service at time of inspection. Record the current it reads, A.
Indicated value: 78 A
